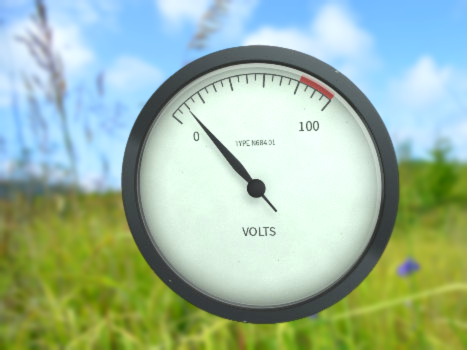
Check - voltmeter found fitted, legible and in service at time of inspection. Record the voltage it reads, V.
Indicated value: 10 V
